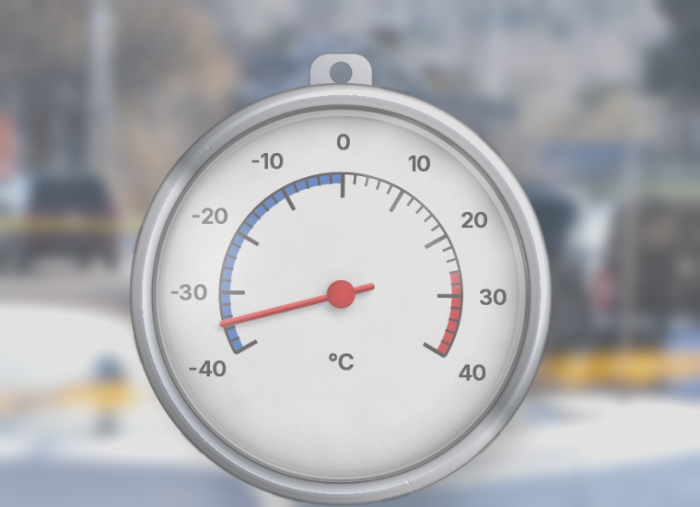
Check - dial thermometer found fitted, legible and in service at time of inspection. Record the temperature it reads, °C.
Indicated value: -35 °C
